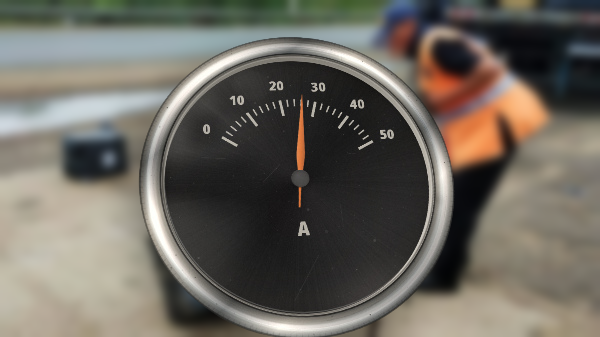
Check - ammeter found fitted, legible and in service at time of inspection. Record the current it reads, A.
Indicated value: 26 A
